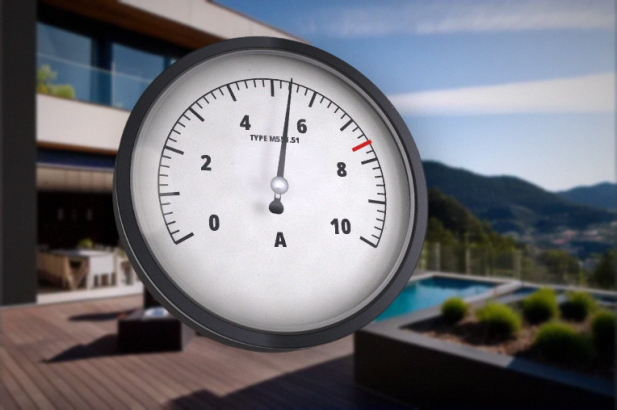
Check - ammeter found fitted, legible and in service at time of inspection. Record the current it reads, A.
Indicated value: 5.4 A
